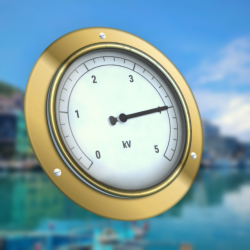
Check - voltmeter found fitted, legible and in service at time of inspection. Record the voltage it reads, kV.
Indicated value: 4 kV
